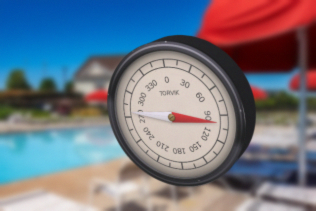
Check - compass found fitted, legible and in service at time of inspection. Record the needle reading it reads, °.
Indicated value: 97.5 °
